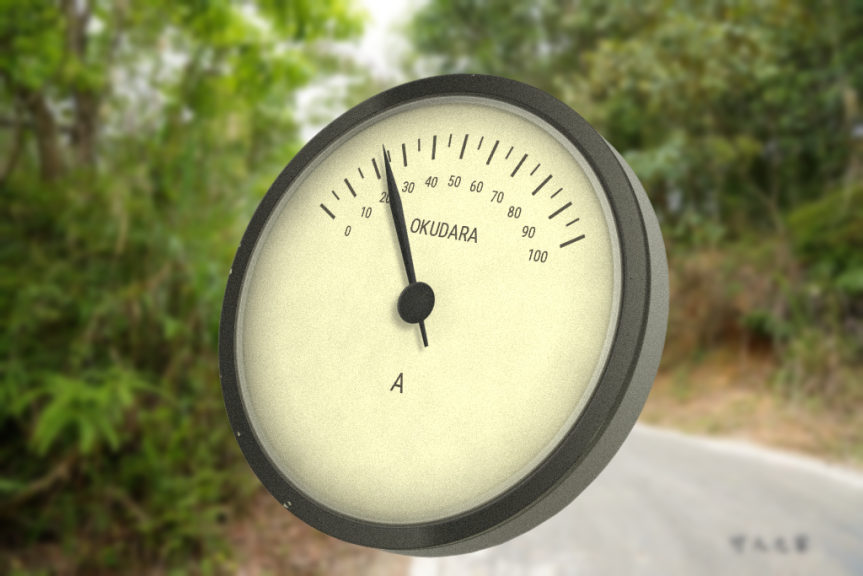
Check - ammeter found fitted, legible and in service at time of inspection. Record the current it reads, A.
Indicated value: 25 A
